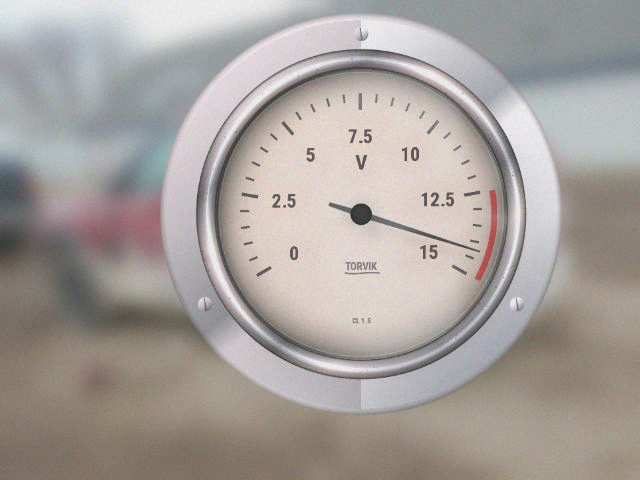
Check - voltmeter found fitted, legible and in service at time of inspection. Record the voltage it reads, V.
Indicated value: 14.25 V
